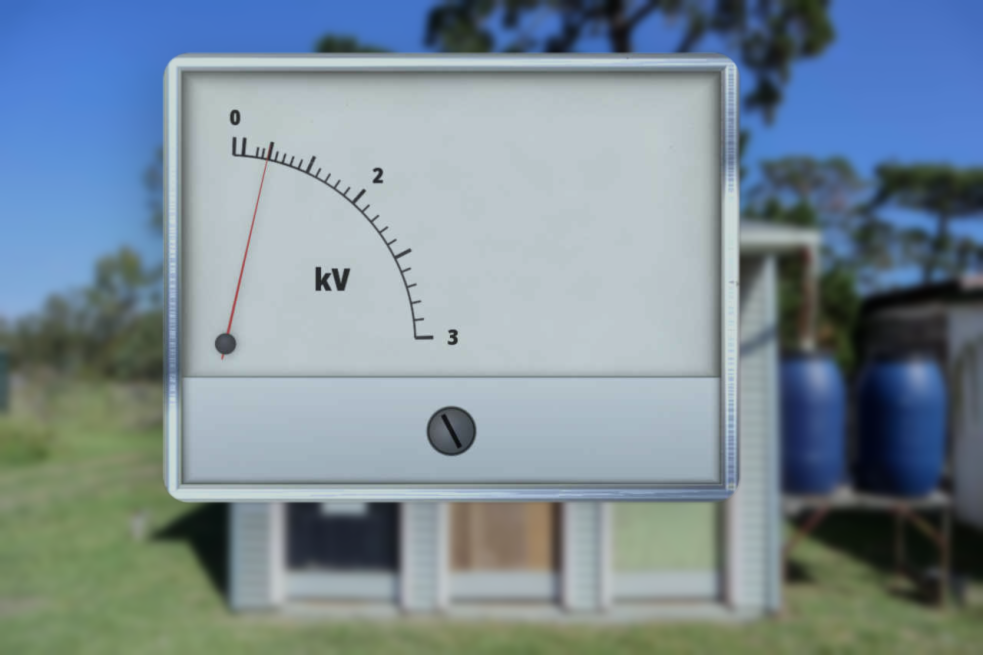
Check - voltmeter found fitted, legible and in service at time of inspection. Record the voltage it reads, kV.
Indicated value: 1 kV
